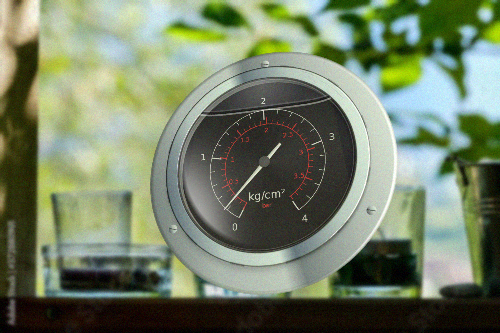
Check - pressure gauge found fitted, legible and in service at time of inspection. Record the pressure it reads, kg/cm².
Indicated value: 0.2 kg/cm²
